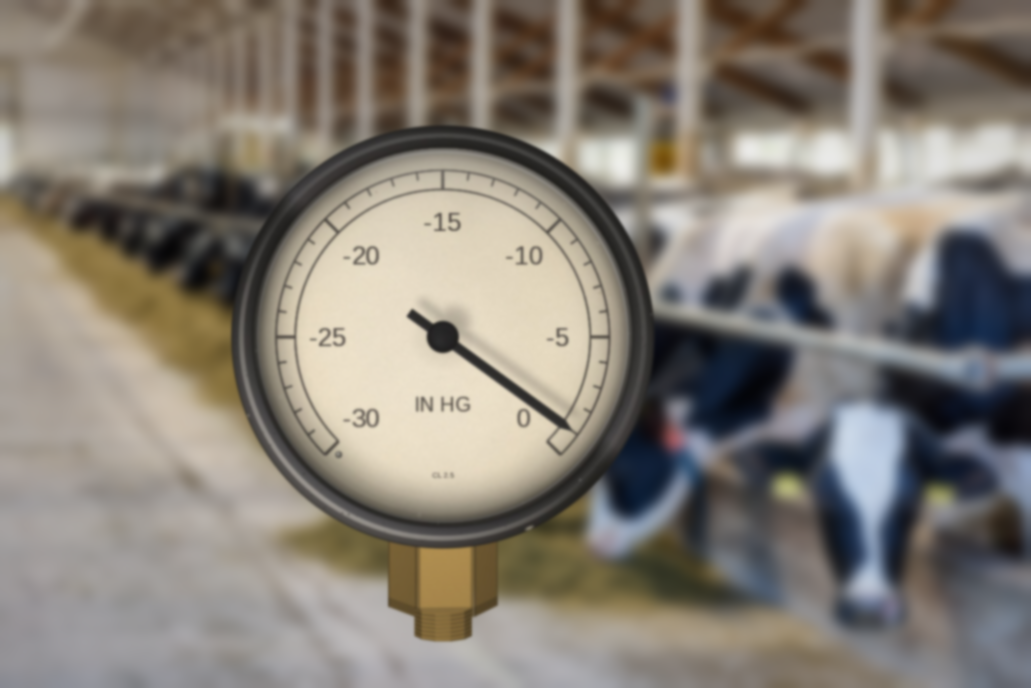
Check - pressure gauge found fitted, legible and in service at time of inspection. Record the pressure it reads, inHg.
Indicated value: -1 inHg
